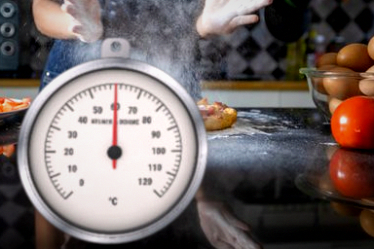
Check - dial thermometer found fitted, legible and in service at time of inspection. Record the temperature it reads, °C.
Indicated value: 60 °C
